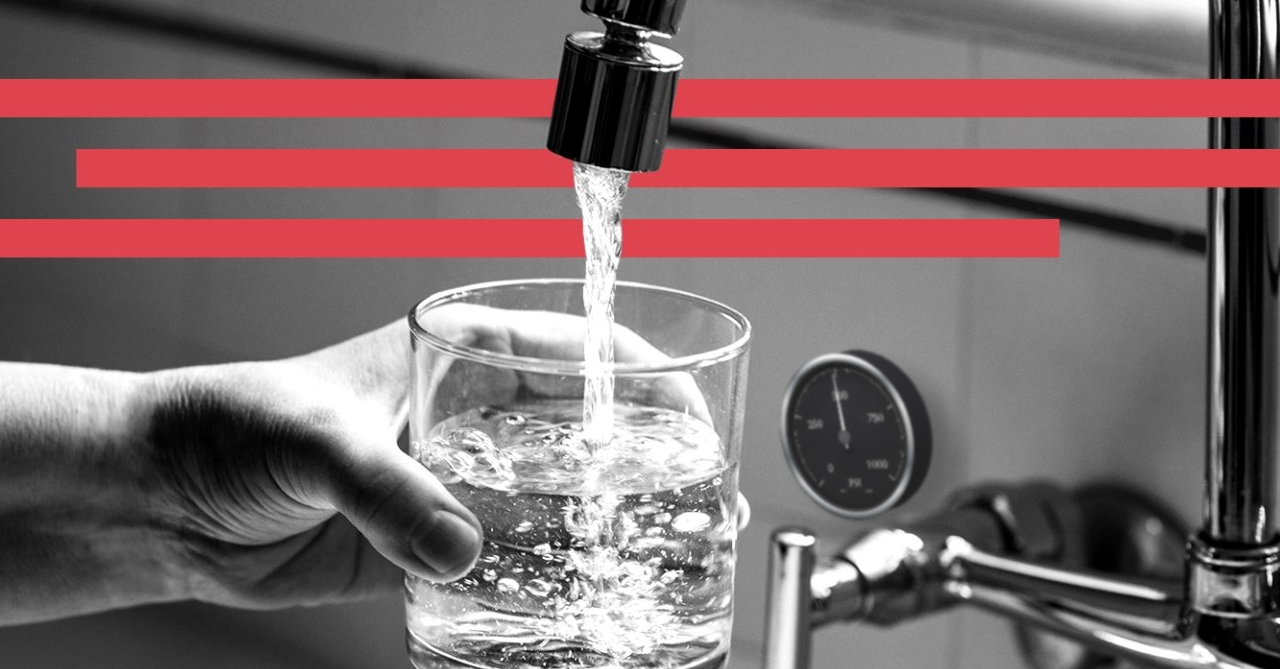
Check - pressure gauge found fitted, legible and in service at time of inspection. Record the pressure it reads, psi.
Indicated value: 500 psi
